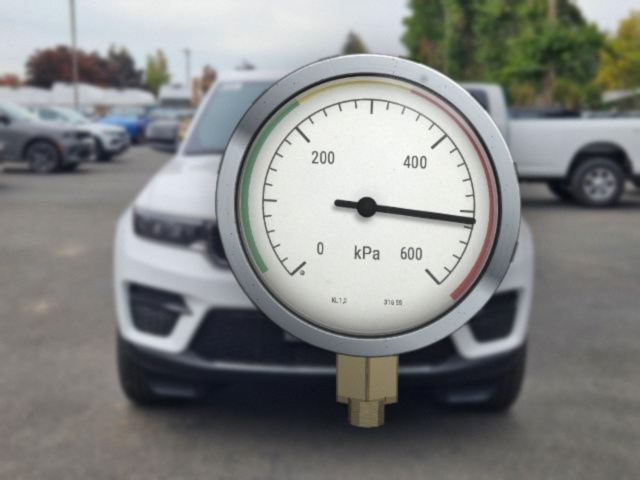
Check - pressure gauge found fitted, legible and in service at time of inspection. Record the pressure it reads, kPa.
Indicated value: 510 kPa
